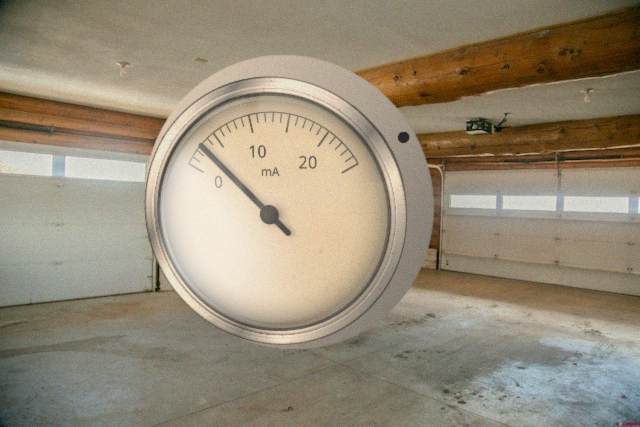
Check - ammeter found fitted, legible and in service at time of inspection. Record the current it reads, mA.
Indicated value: 3 mA
